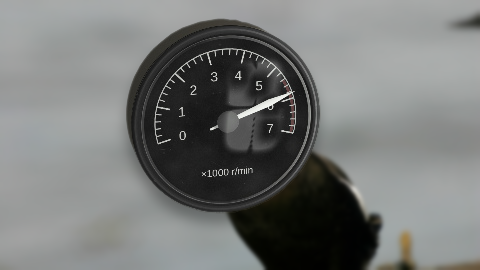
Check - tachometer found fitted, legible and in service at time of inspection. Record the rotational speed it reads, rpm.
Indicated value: 5800 rpm
